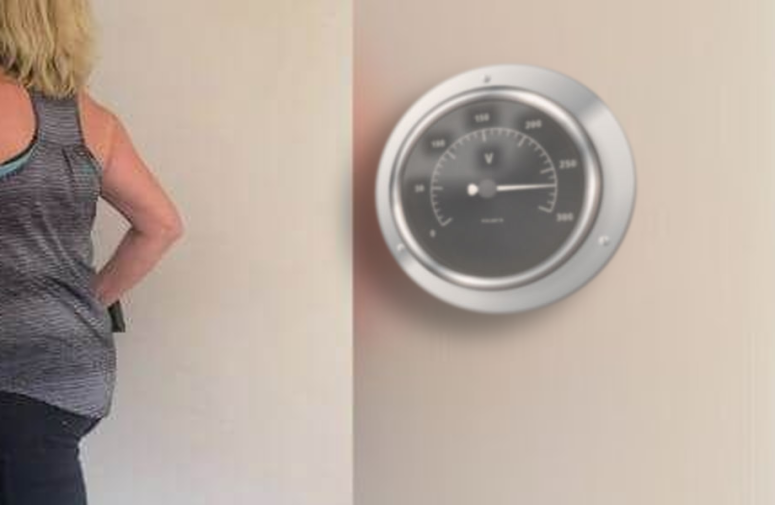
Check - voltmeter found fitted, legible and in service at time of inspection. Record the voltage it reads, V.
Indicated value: 270 V
